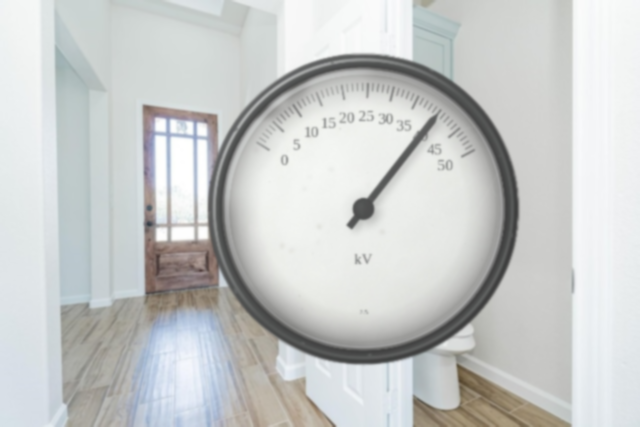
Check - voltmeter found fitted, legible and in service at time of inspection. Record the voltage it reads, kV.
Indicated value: 40 kV
